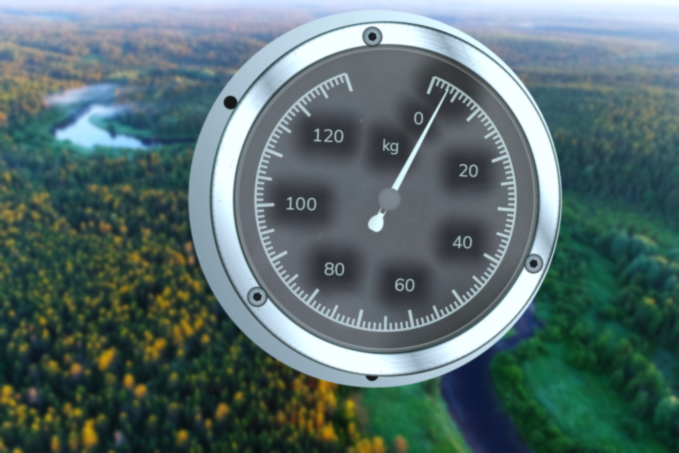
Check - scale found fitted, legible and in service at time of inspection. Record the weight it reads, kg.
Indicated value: 3 kg
